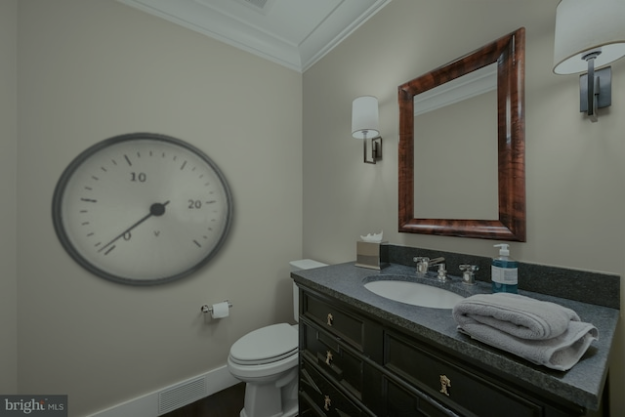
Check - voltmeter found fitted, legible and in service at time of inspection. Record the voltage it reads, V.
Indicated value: 0.5 V
